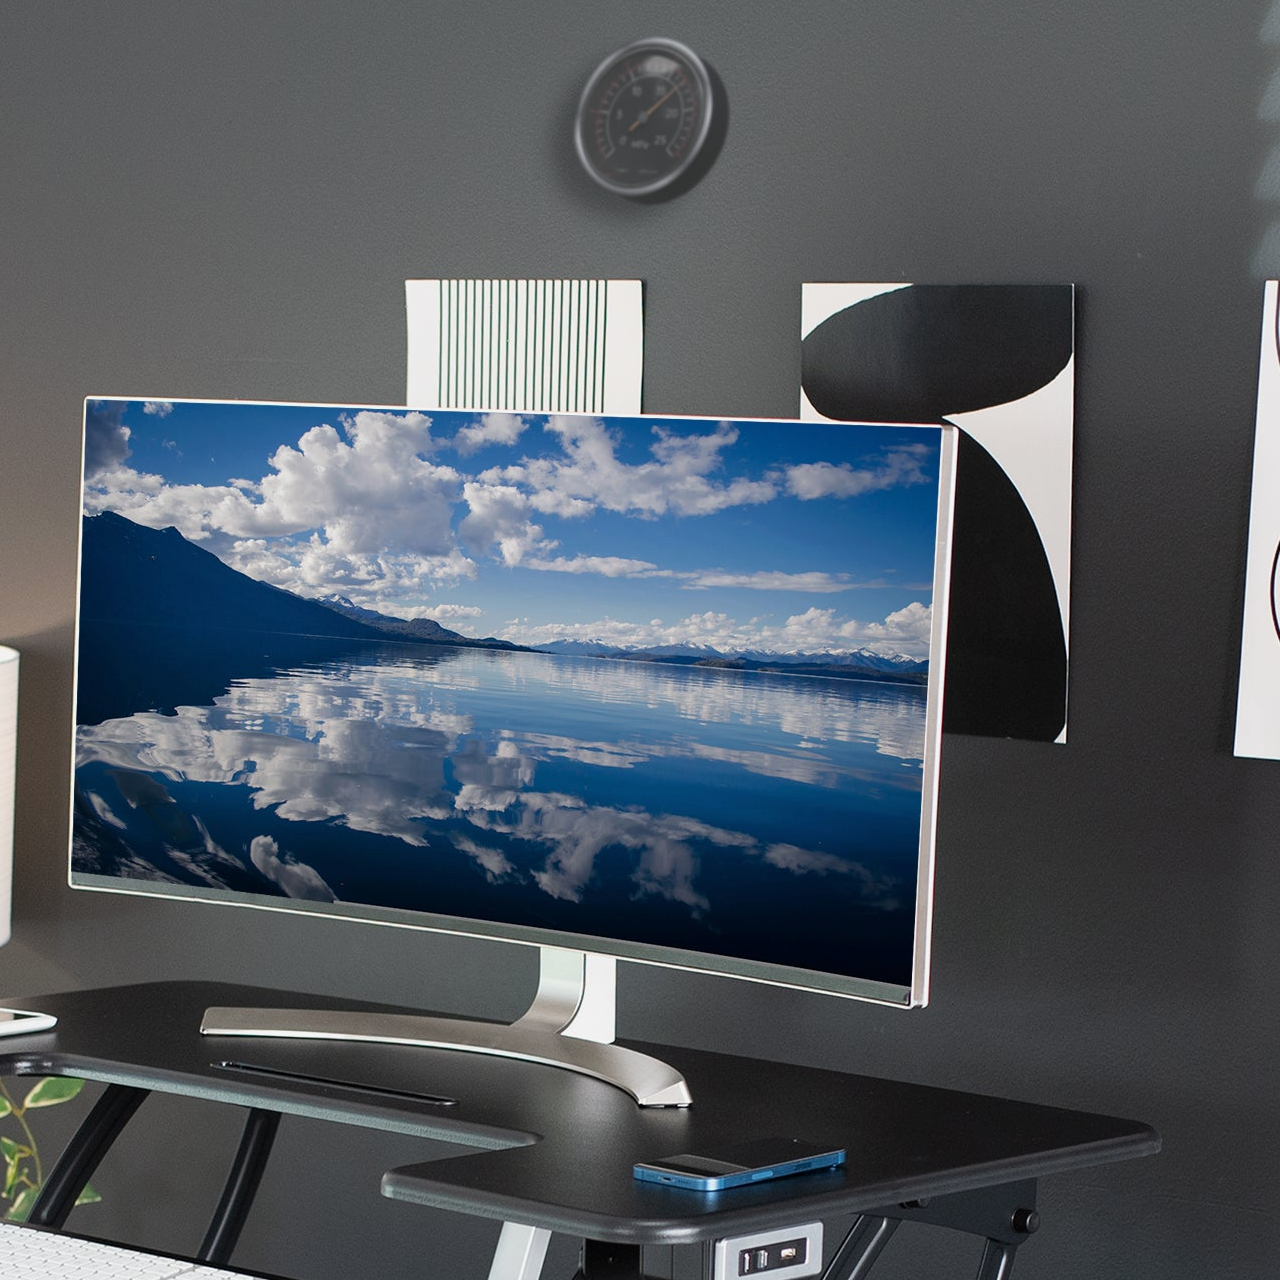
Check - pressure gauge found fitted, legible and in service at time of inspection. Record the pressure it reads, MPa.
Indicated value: 17 MPa
